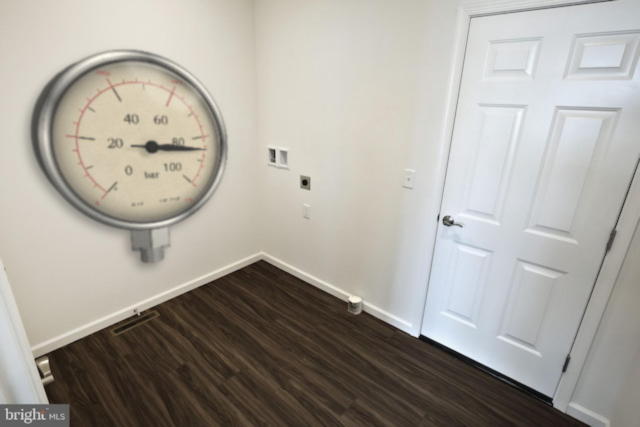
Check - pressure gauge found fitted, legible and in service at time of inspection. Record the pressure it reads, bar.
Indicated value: 85 bar
